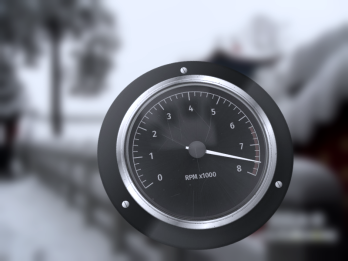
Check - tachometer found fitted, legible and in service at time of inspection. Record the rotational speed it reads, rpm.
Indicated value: 7600 rpm
